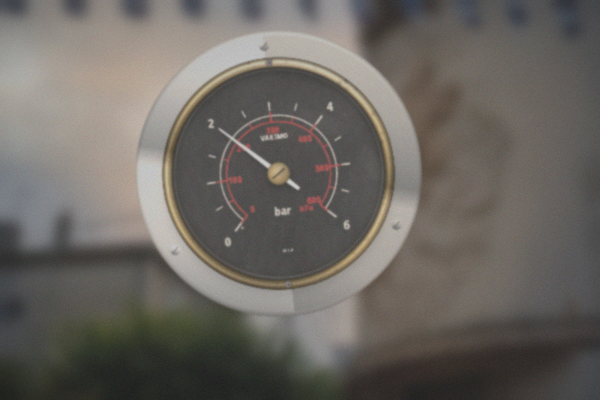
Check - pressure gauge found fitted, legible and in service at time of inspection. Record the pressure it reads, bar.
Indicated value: 2 bar
